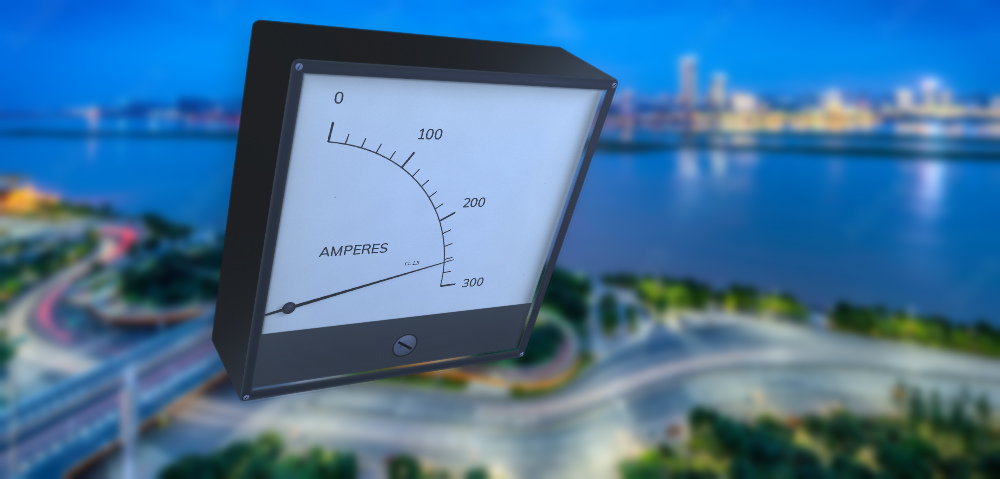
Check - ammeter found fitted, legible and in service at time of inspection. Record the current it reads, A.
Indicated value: 260 A
